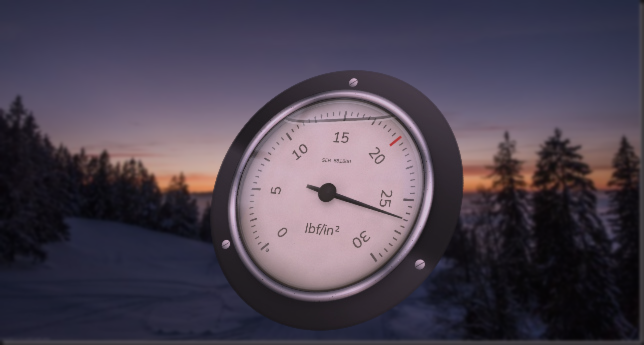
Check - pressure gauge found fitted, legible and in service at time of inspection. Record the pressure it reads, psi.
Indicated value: 26.5 psi
